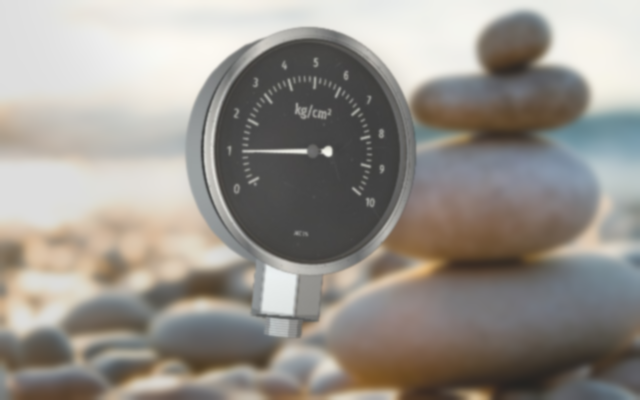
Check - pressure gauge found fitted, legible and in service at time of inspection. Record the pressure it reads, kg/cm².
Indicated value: 1 kg/cm²
